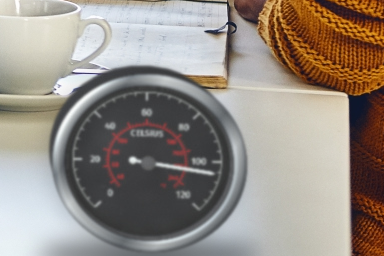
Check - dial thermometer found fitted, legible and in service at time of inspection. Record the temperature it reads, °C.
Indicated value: 104 °C
